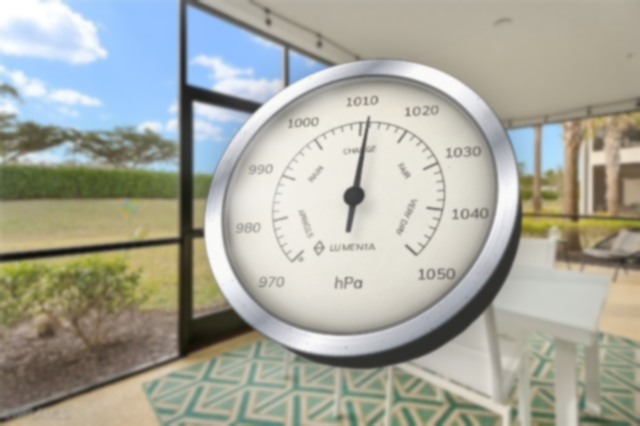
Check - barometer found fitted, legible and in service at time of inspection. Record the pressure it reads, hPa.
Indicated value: 1012 hPa
